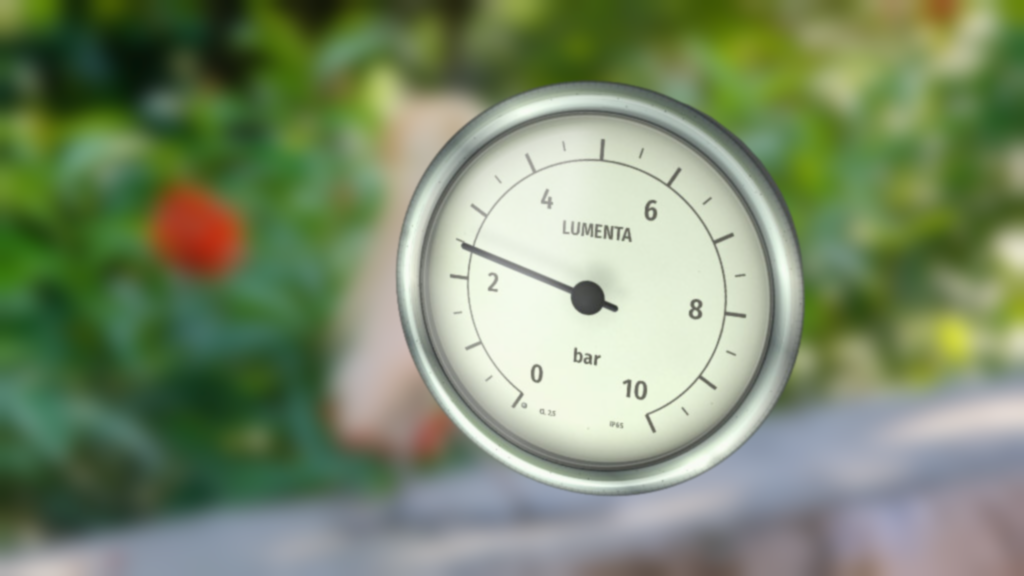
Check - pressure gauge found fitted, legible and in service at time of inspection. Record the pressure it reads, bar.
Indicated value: 2.5 bar
